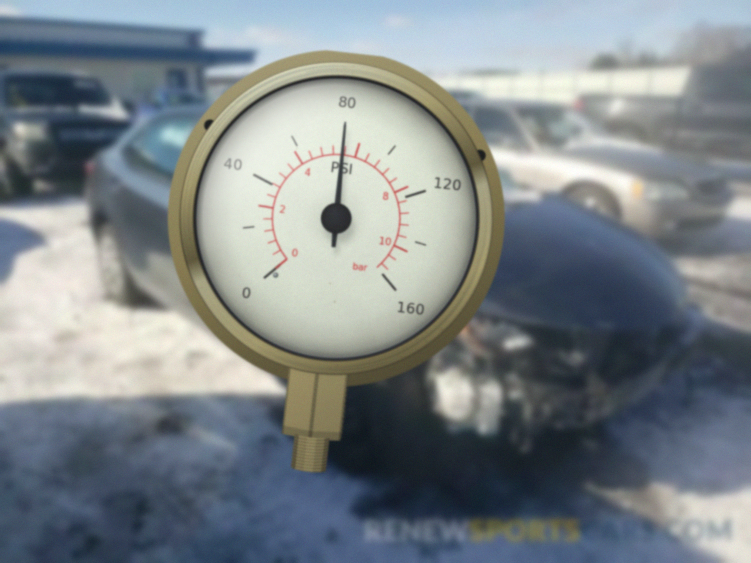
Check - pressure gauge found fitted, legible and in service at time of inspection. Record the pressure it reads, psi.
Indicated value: 80 psi
